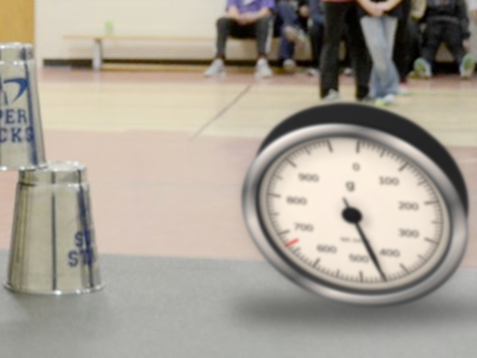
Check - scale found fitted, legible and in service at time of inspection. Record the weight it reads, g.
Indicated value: 450 g
